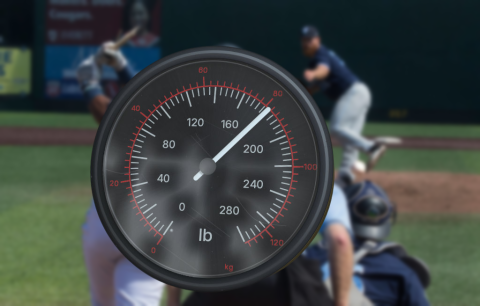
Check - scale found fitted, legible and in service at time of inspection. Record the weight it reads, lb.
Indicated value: 180 lb
